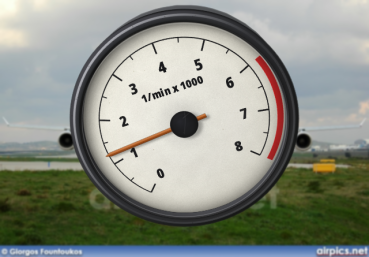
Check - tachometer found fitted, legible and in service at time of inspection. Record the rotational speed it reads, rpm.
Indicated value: 1250 rpm
